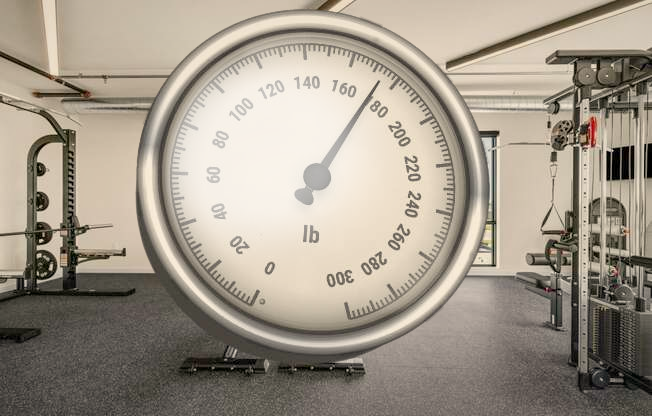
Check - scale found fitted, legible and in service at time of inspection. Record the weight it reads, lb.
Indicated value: 174 lb
